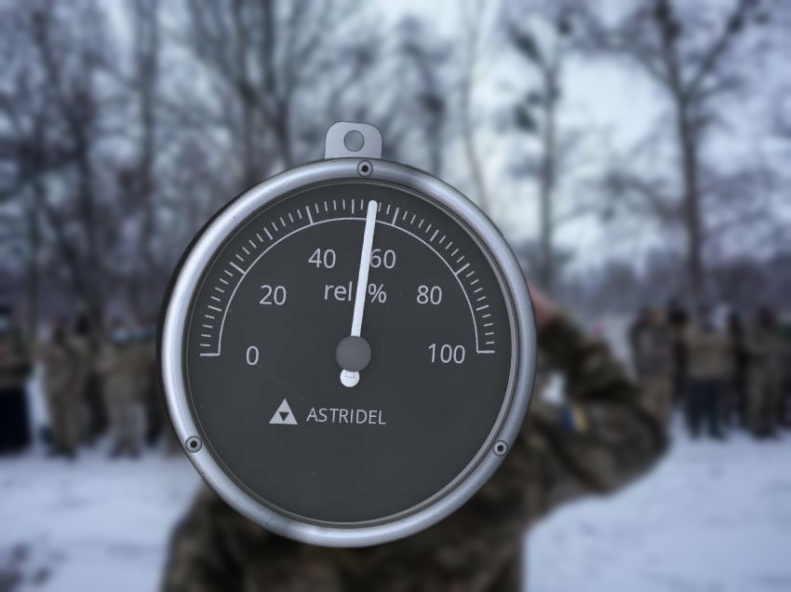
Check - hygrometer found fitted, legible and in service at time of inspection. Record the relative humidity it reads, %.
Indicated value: 54 %
